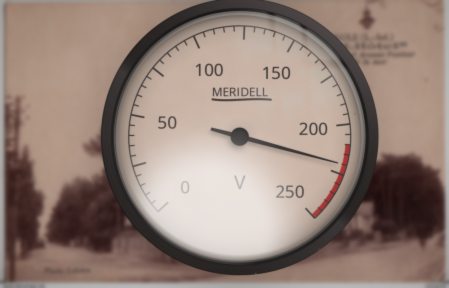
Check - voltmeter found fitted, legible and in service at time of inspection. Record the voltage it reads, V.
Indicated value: 220 V
